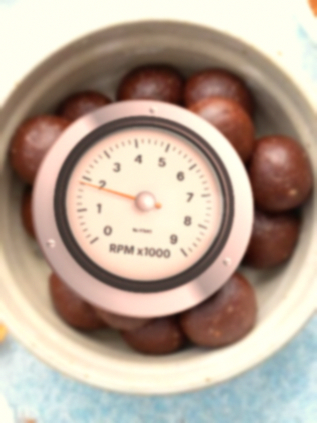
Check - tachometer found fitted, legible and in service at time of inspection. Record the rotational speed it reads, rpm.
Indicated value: 1800 rpm
